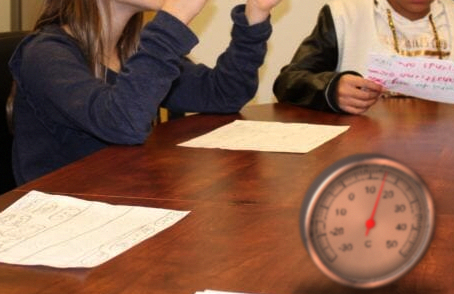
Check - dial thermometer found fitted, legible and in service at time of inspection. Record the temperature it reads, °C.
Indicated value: 15 °C
